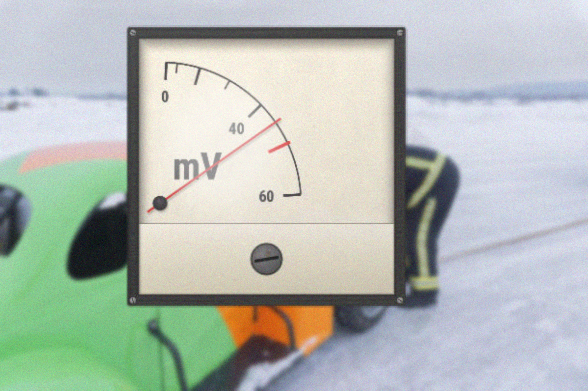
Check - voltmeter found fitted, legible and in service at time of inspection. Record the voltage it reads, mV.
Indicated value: 45 mV
